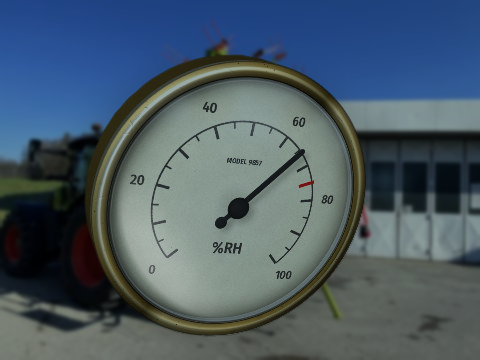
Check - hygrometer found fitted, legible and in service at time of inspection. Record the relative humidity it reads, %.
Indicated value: 65 %
